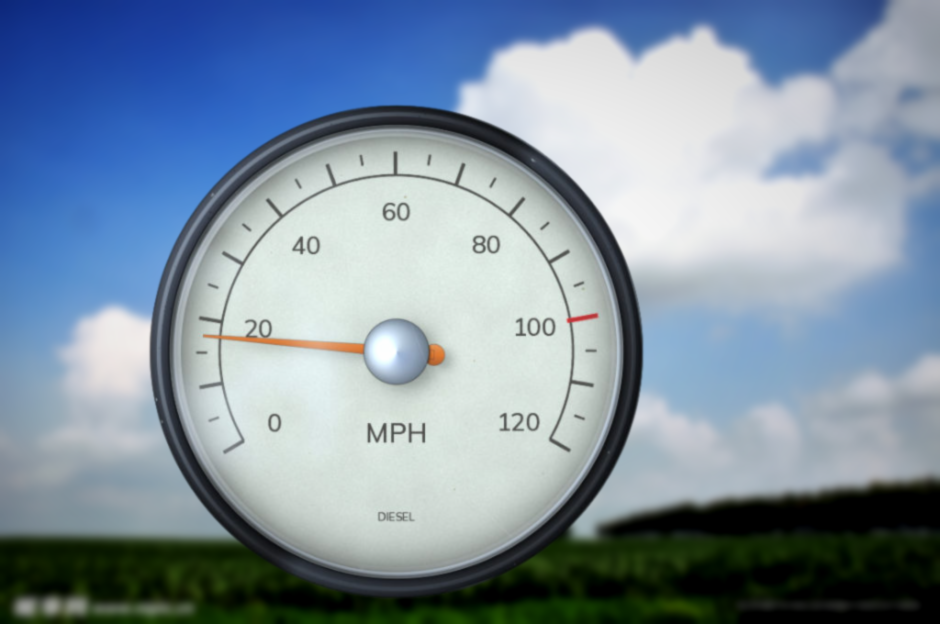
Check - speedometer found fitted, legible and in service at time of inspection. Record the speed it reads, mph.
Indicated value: 17.5 mph
